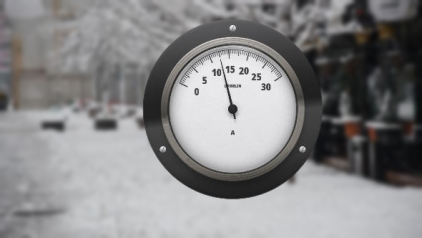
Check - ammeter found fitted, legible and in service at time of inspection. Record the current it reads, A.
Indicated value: 12.5 A
